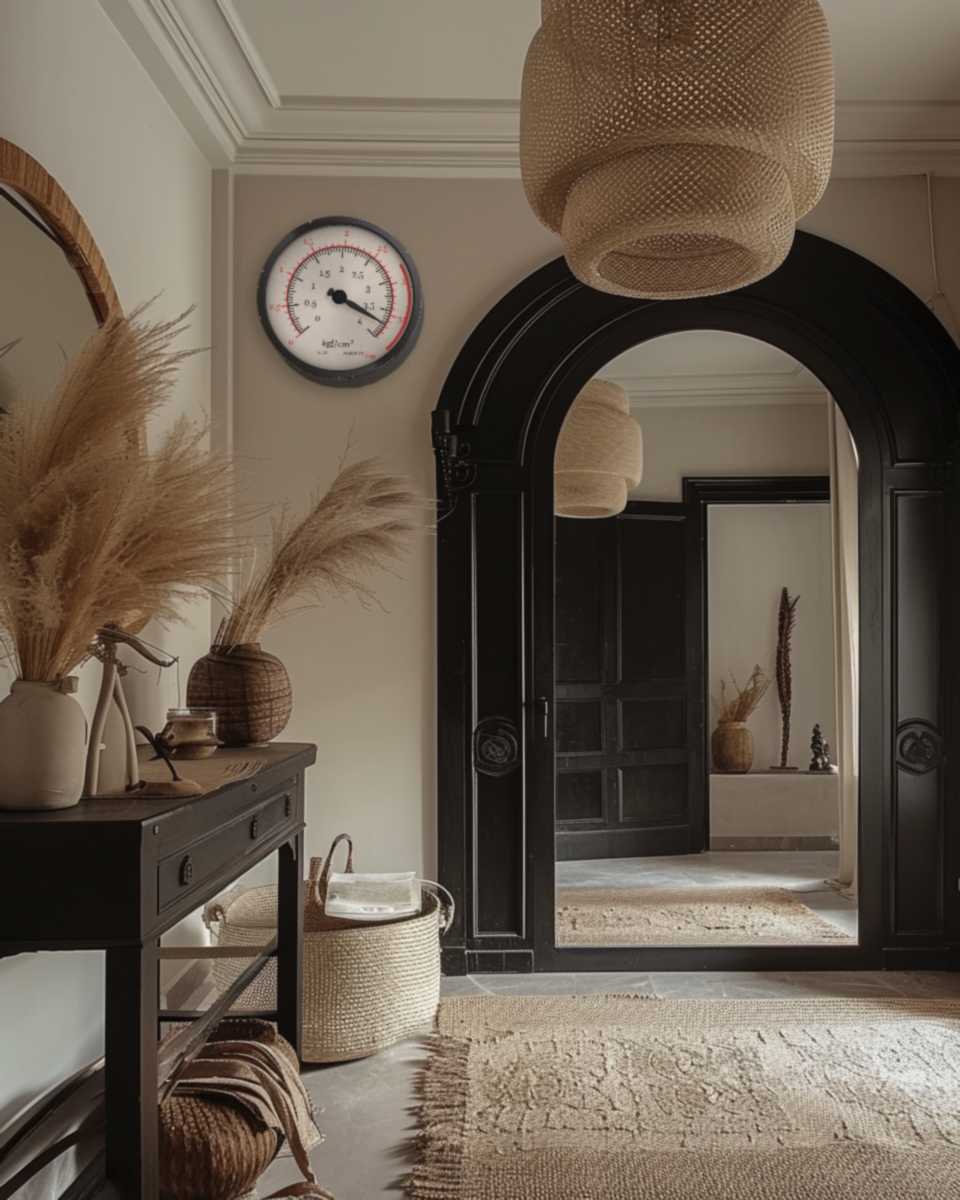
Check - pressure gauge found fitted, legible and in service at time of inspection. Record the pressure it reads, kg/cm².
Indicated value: 3.75 kg/cm²
